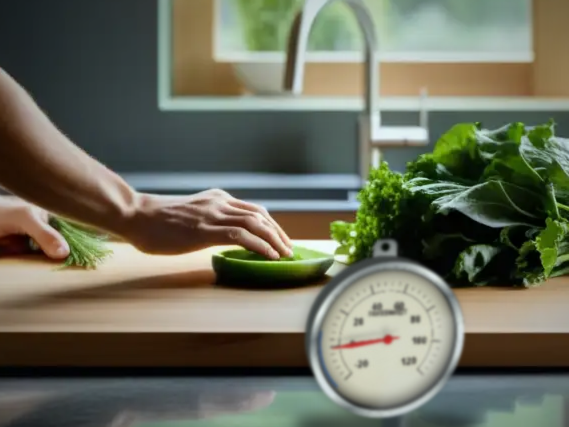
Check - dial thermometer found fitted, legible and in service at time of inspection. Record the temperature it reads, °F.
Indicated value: 0 °F
